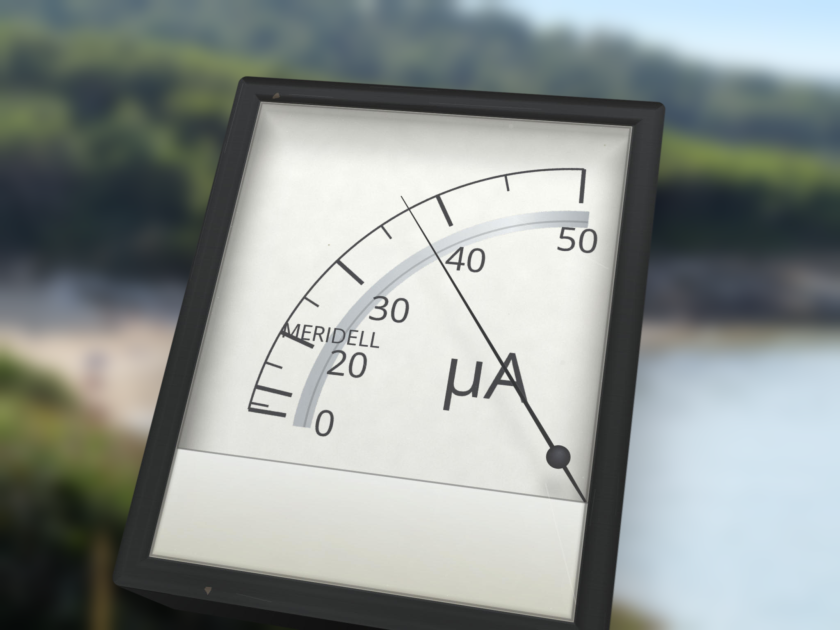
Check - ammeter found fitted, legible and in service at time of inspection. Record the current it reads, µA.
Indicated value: 37.5 µA
